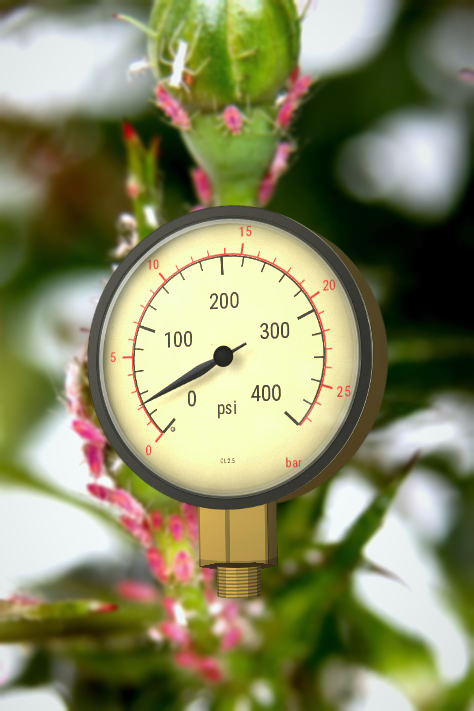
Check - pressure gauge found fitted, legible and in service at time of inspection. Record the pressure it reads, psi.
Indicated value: 30 psi
